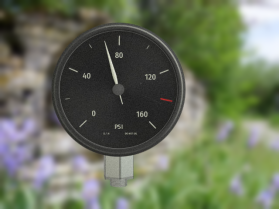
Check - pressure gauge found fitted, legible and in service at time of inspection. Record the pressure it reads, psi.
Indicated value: 70 psi
